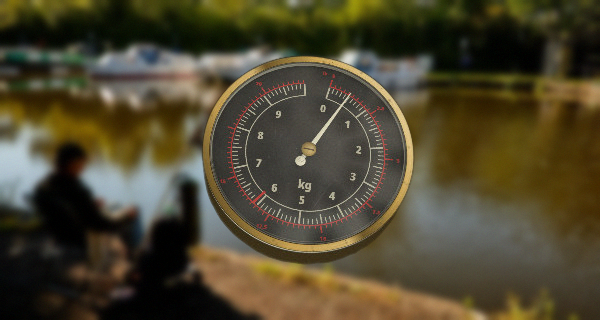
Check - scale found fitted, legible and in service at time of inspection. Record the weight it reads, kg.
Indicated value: 0.5 kg
